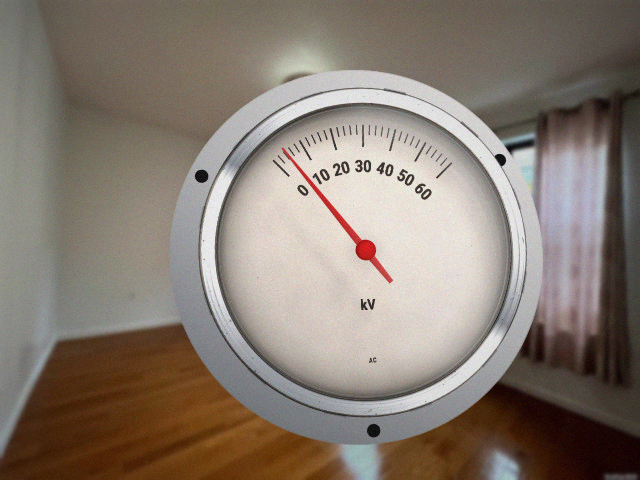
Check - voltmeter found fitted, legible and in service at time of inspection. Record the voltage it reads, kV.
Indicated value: 4 kV
